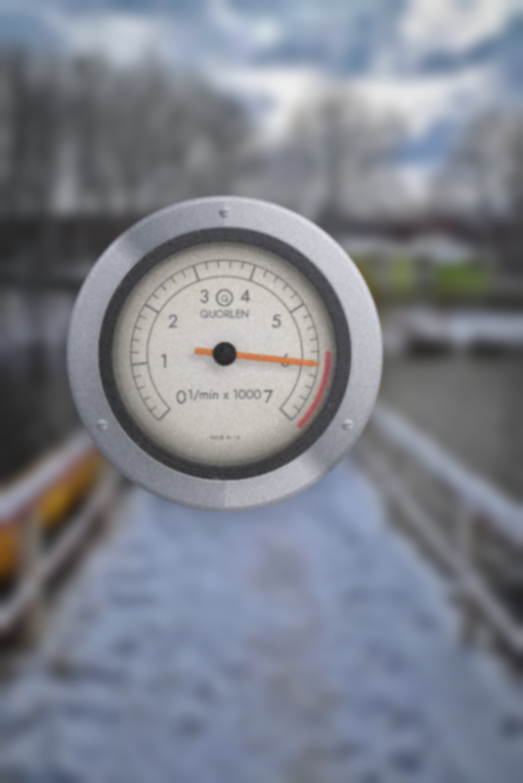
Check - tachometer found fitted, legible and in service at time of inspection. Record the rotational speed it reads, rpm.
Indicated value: 6000 rpm
